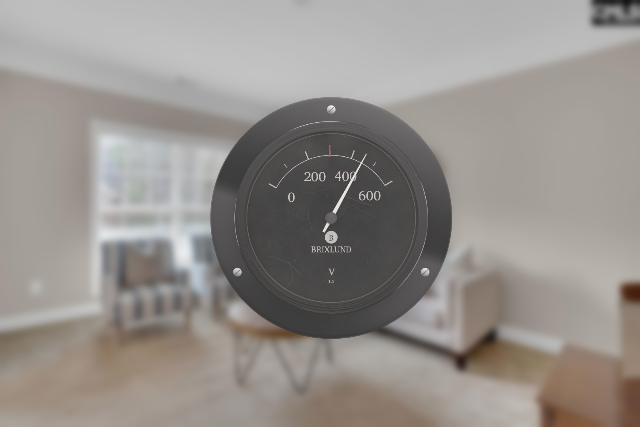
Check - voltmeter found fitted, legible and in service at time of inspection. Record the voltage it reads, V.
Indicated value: 450 V
